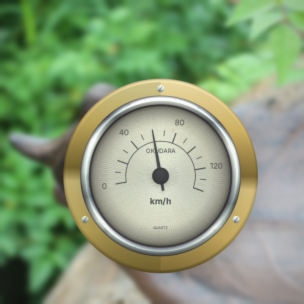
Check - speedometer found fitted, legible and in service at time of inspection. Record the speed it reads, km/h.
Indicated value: 60 km/h
